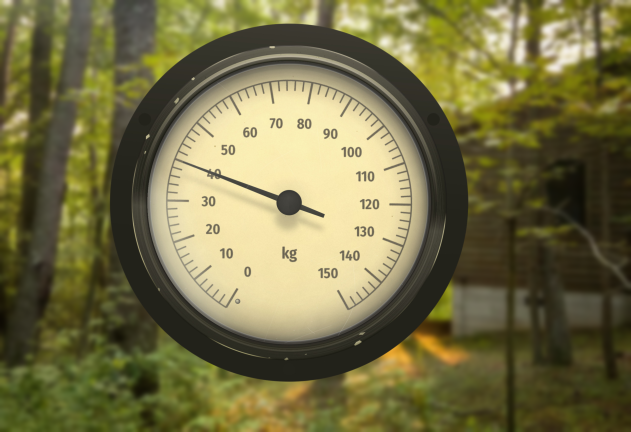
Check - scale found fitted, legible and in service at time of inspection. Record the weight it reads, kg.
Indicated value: 40 kg
